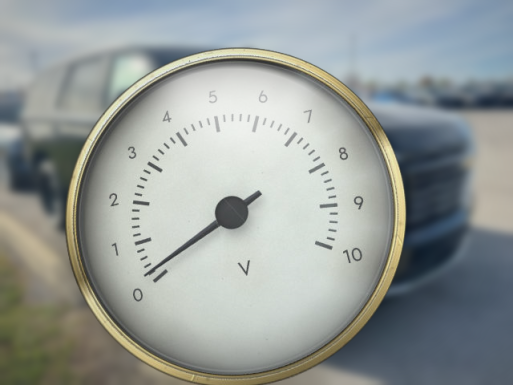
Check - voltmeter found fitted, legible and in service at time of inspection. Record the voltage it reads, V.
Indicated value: 0.2 V
